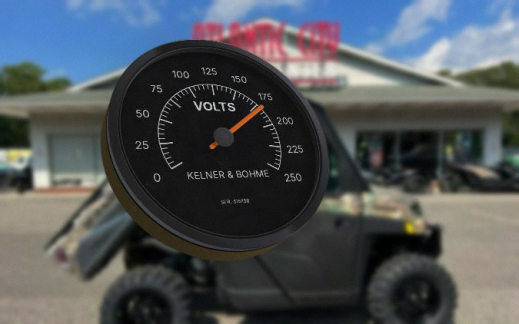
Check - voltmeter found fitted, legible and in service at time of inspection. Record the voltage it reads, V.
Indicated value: 180 V
